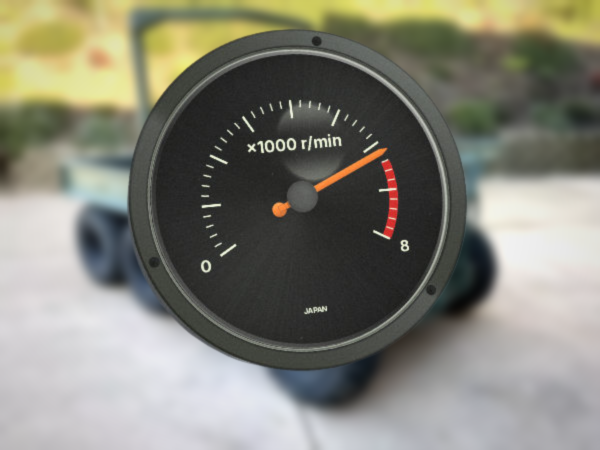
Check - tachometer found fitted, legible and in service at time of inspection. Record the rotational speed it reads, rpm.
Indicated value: 6200 rpm
